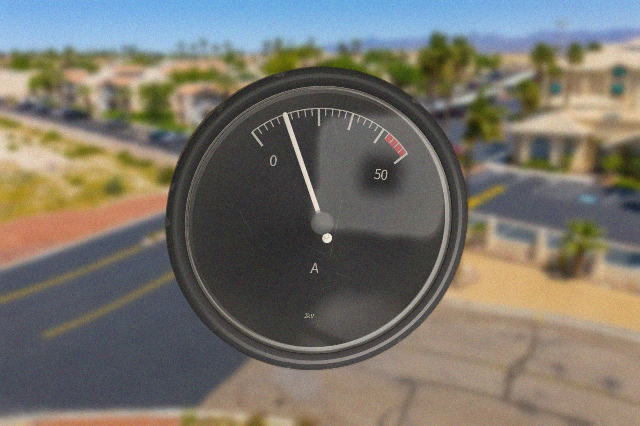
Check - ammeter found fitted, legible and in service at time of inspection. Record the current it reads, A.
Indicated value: 10 A
